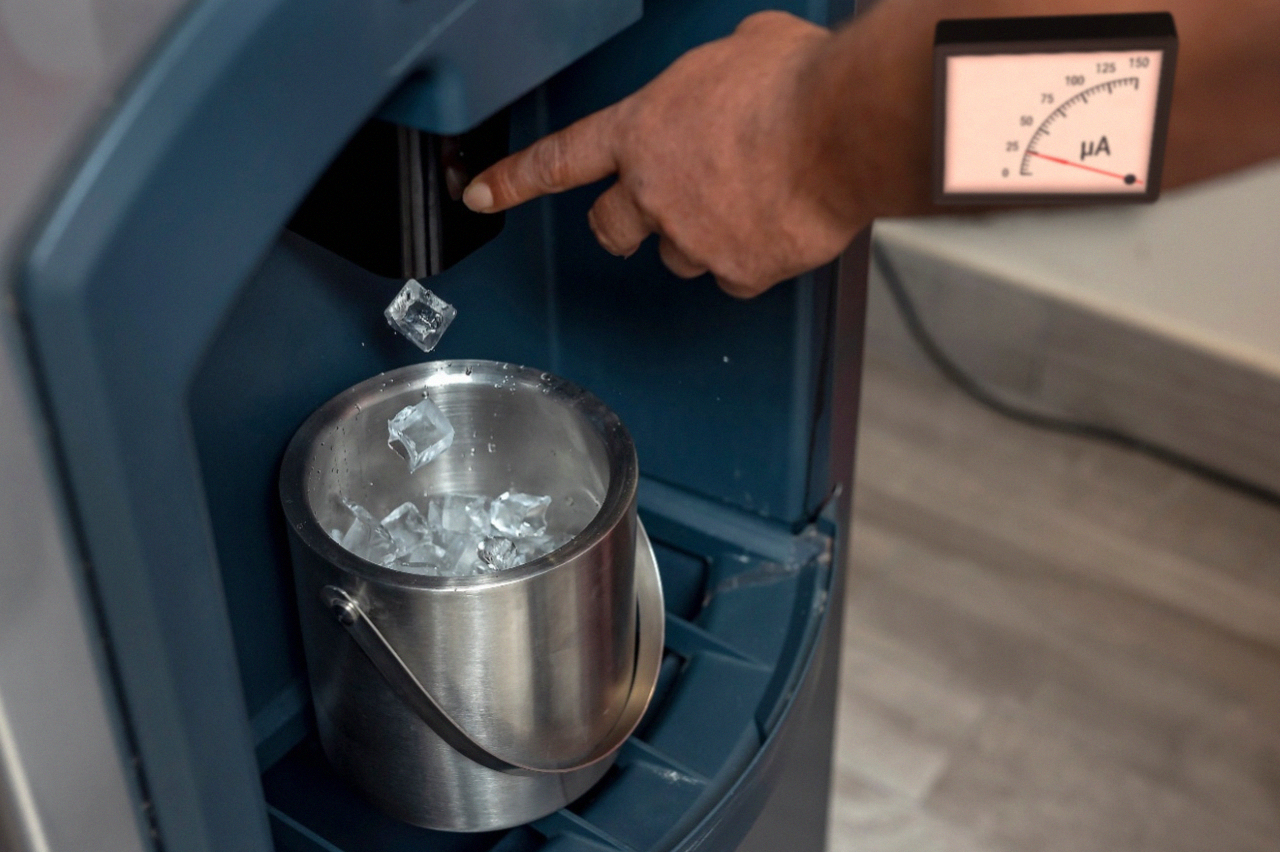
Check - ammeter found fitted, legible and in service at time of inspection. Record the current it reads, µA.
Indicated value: 25 µA
